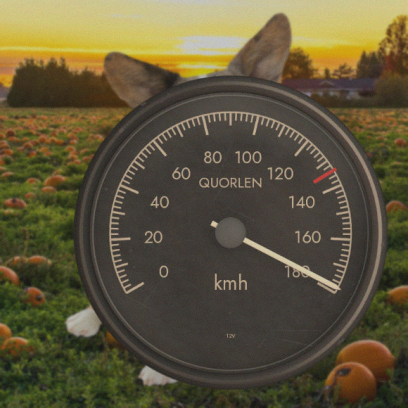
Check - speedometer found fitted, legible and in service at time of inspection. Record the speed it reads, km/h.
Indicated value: 178 km/h
